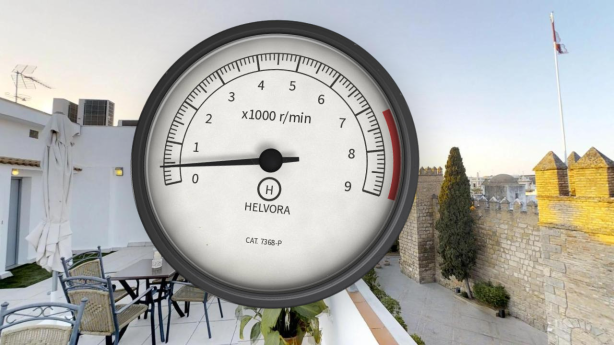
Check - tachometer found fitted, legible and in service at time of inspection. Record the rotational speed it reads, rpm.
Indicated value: 400 rpm
